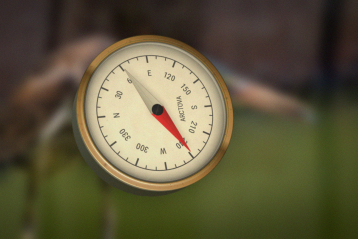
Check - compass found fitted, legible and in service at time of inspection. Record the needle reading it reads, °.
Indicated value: 240 °
